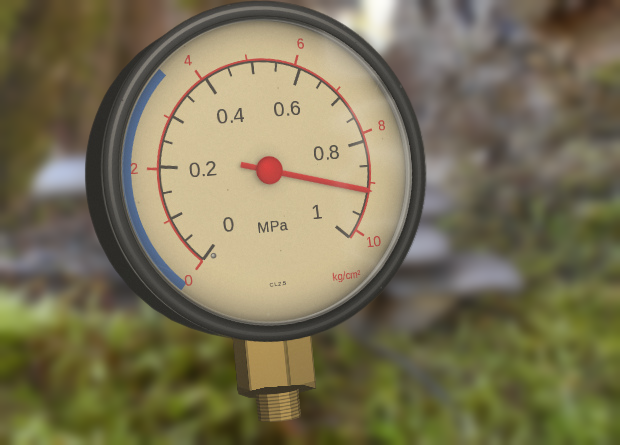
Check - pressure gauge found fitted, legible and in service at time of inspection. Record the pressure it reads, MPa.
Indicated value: 0.9 MPa
